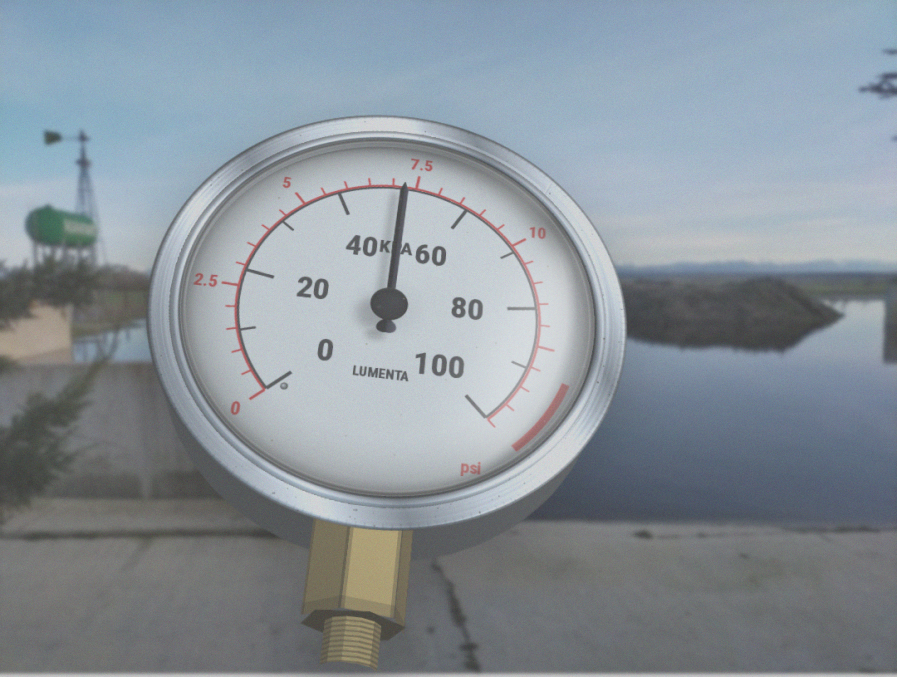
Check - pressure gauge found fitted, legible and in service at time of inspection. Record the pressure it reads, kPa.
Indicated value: 50 kPa
